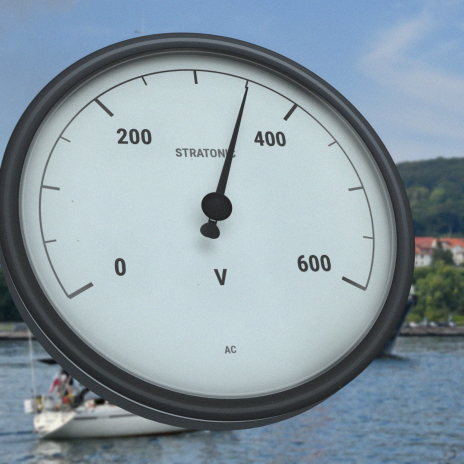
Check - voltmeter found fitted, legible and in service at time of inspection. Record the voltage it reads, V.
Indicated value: 350 V
